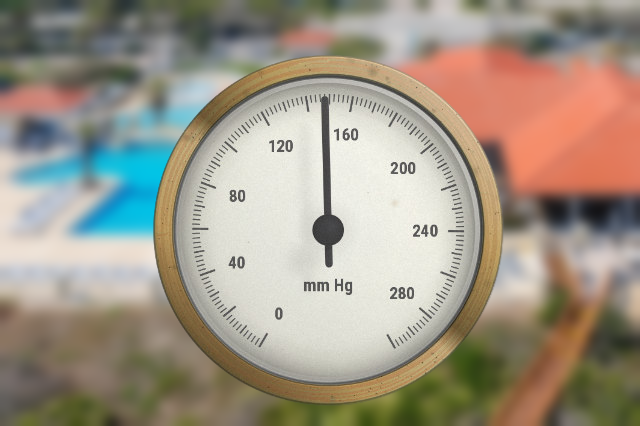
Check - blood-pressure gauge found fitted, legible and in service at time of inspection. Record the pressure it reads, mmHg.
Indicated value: 148 mmHg
